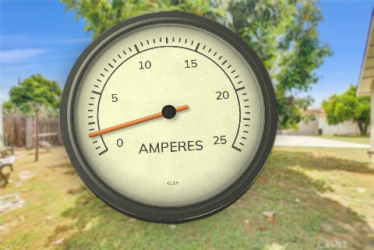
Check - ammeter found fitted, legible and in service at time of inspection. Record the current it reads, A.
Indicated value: 1.5 A
